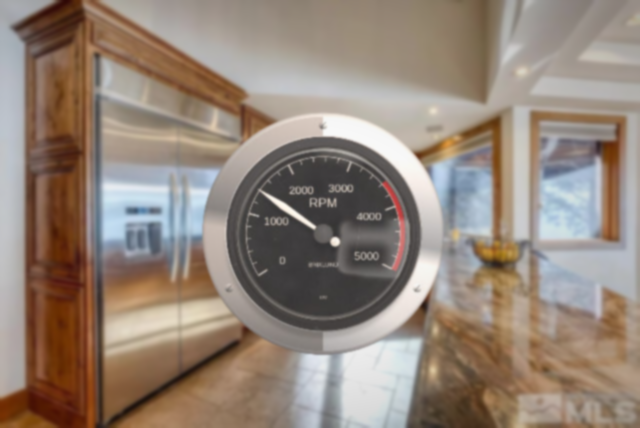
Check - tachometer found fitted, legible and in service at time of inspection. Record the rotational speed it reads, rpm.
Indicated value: 1400 rpm
